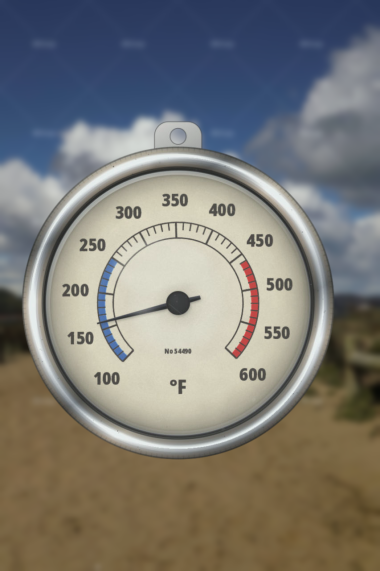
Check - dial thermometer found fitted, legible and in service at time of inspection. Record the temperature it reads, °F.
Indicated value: 160 °F
